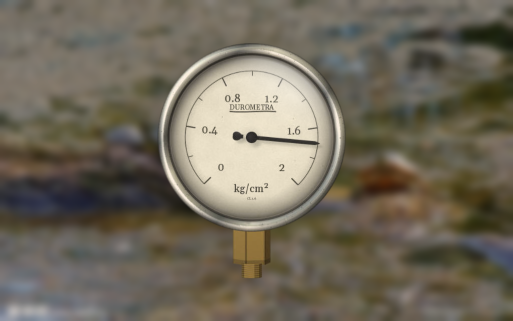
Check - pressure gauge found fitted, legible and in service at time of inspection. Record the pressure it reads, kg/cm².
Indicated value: 1.7 kg/cm²
